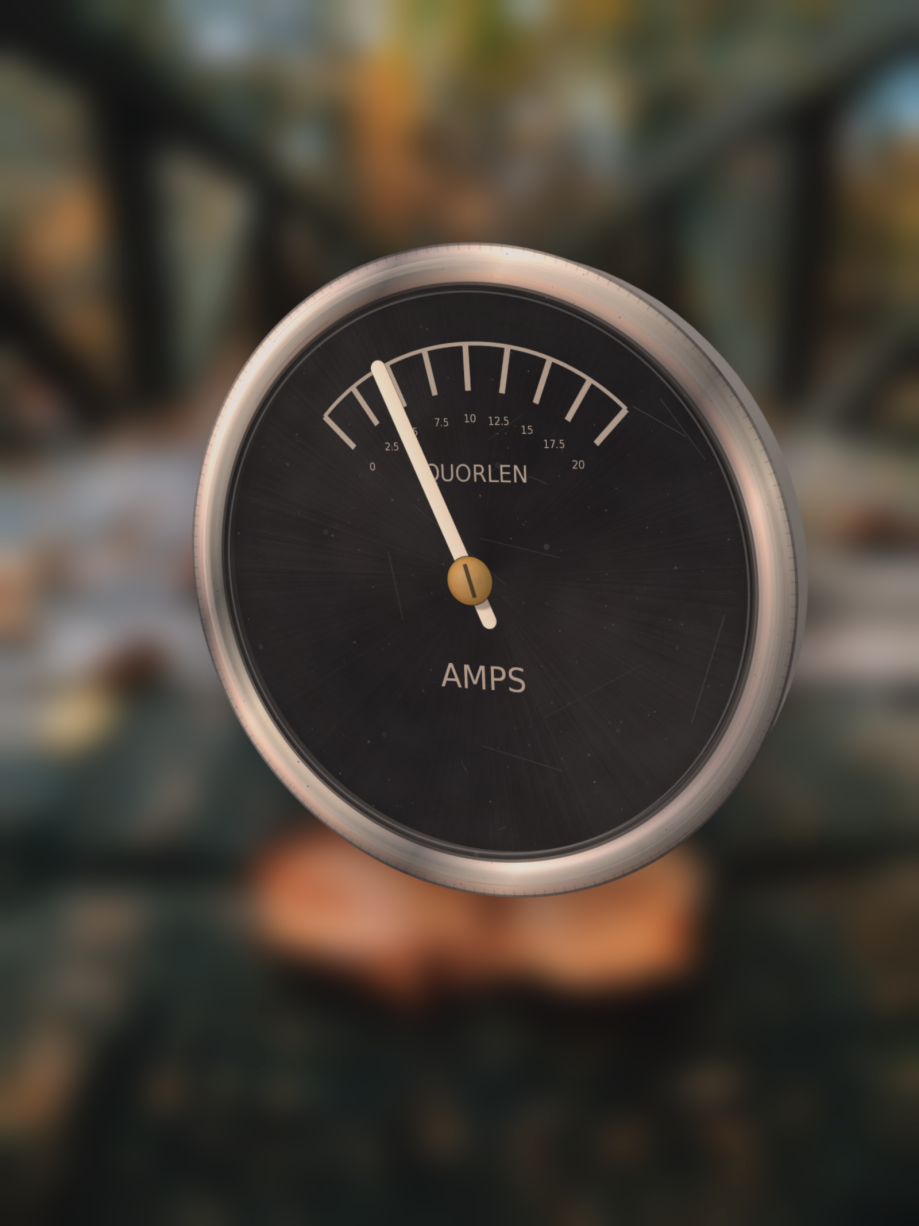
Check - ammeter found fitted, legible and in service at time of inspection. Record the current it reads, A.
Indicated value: 5 A
